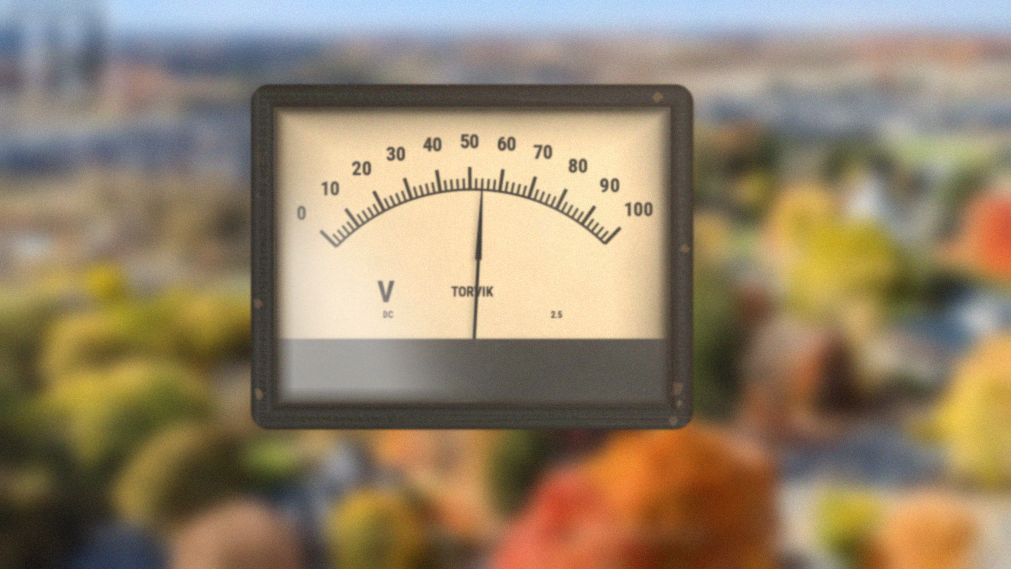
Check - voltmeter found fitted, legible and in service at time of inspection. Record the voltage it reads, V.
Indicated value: 54 V
